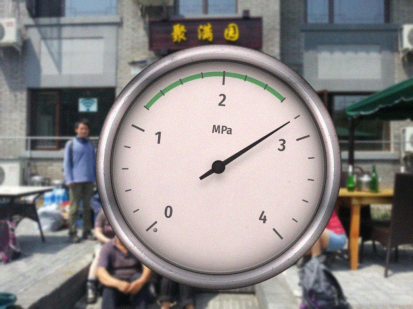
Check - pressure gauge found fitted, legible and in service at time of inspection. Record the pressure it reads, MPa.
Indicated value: 2.8 MPa
